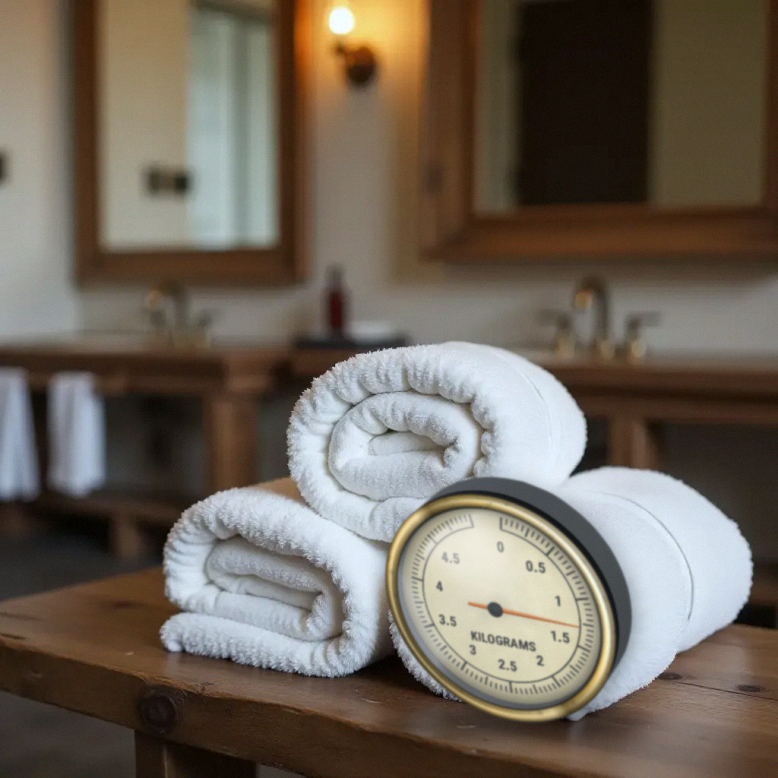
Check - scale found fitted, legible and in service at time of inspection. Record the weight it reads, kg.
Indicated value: 1.25 kg
